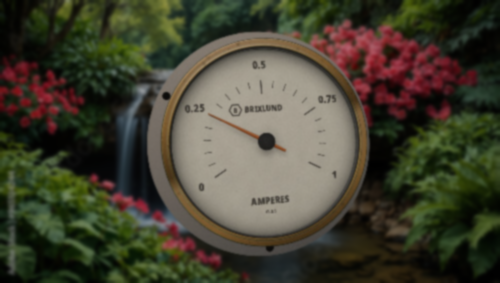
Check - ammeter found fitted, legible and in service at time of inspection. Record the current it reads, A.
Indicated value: 0.25 A
